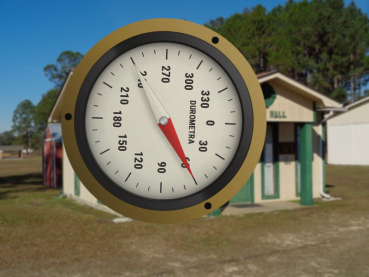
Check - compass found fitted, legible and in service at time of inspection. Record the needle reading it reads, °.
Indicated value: 60 °
